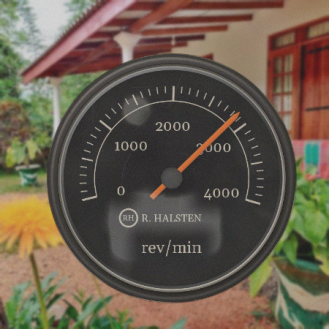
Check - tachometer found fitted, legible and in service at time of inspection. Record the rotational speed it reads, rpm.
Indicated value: 2850 rpm
